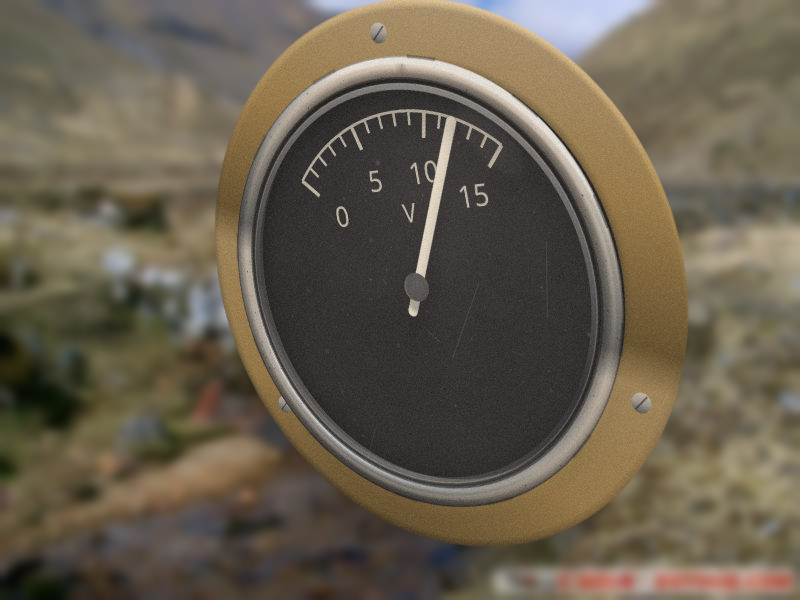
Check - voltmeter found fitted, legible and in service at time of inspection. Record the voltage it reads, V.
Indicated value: 12 V
